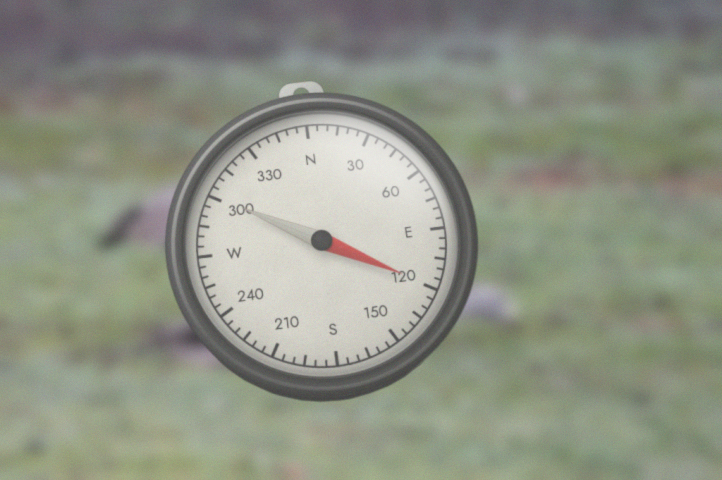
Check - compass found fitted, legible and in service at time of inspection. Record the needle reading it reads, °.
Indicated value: 120 °
